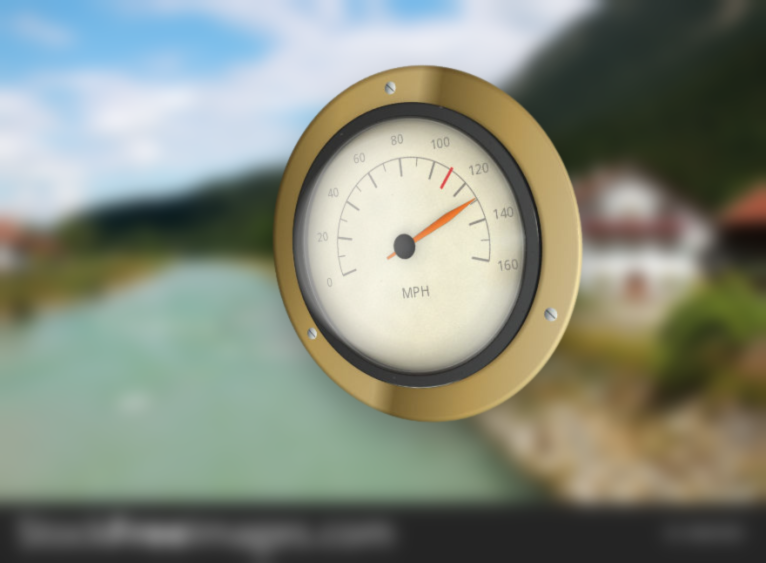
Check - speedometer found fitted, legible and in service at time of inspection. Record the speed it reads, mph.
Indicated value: 130 mph
